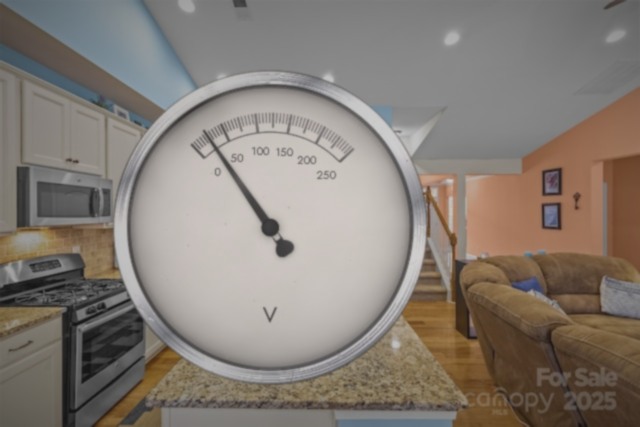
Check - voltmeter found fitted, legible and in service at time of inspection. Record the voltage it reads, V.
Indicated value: 25 V
